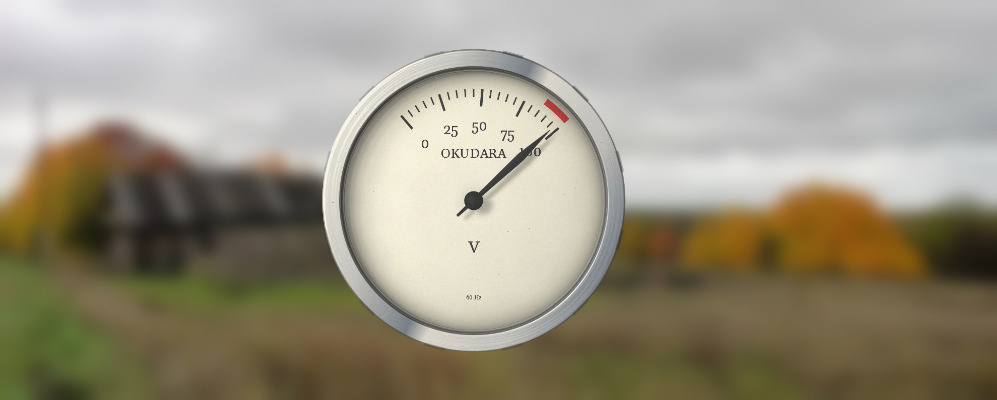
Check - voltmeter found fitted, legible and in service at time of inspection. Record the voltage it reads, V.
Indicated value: 97.5 V
